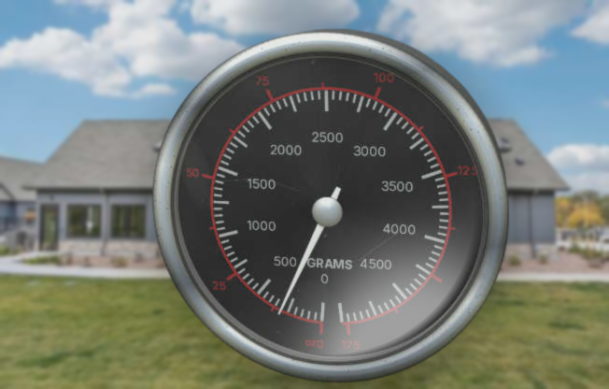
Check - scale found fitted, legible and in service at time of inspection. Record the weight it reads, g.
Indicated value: 300 g
